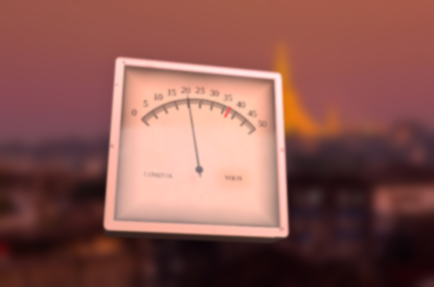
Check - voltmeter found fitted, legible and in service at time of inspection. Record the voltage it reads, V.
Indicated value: 20 V
